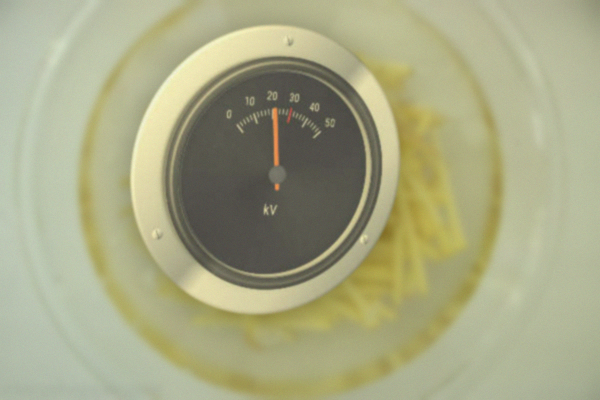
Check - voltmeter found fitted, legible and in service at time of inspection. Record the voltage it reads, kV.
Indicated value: 20 kV
